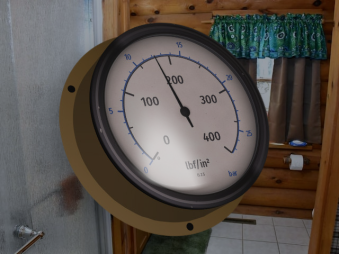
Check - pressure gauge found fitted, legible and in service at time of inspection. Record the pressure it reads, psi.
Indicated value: 175 psi
